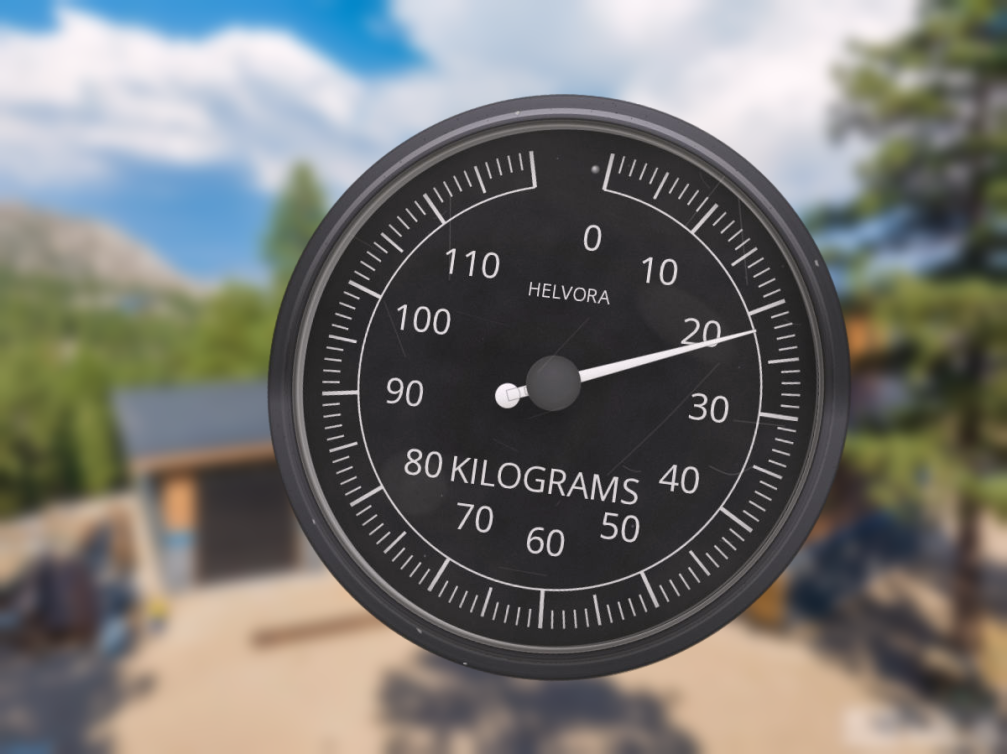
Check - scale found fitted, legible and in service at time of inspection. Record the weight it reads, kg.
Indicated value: 22 kg
